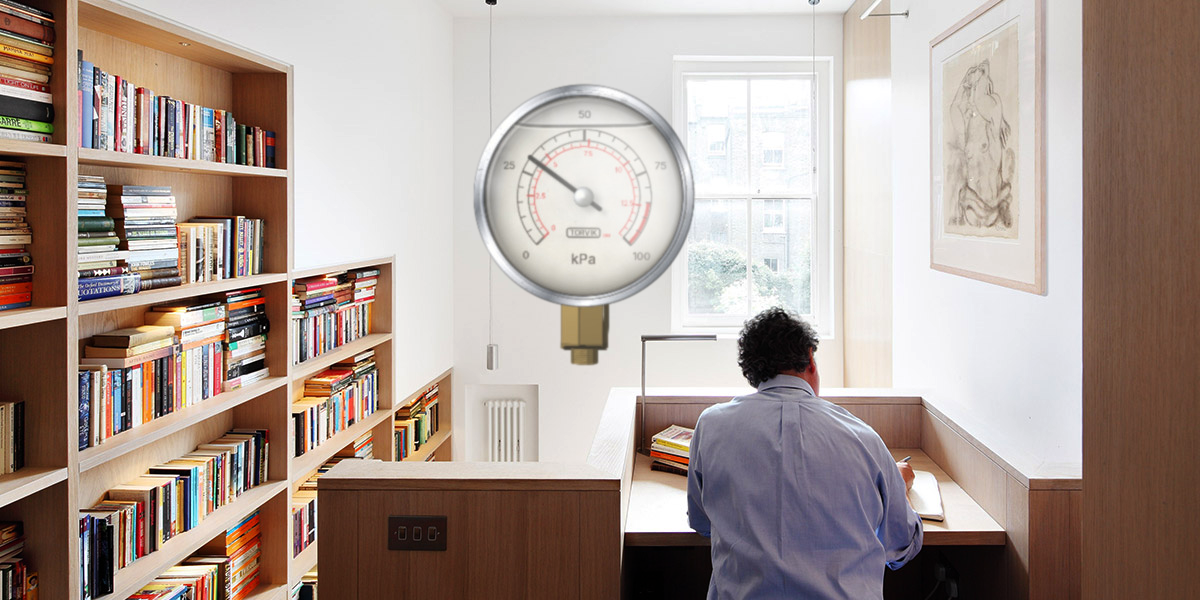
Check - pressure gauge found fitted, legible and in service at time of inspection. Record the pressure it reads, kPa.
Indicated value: 30 kPa
